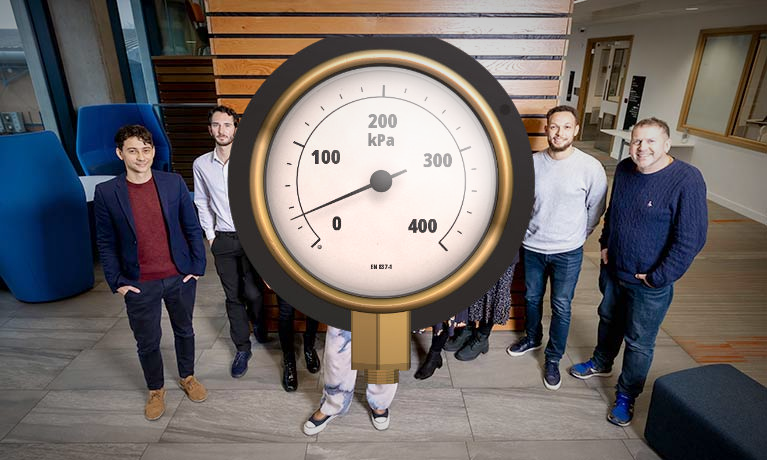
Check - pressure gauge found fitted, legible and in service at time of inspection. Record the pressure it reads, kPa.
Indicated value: 30 kPa
